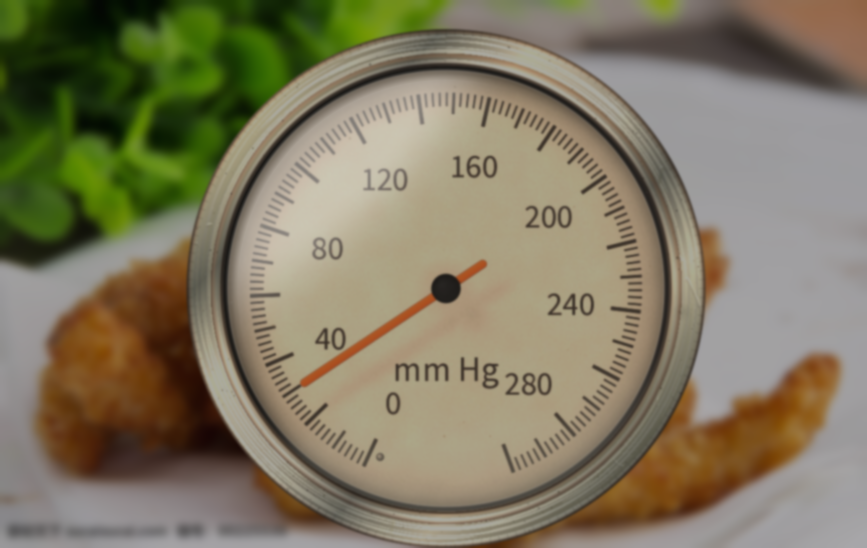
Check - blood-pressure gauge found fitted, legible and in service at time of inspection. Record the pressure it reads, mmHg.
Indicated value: 30 mmHg
